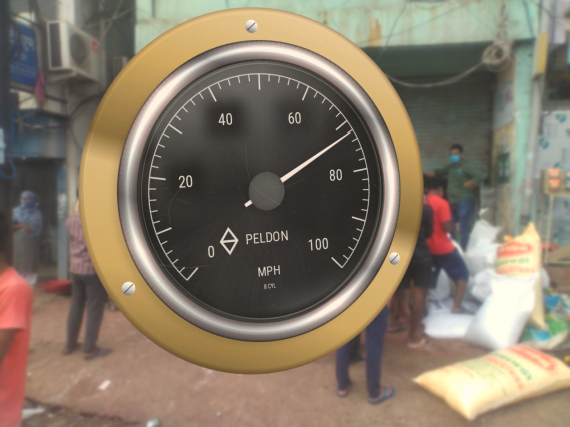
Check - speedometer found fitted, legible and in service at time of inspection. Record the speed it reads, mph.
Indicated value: 72 mph
